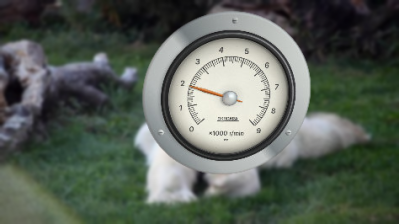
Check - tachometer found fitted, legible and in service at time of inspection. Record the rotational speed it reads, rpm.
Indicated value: 2000 rpm
